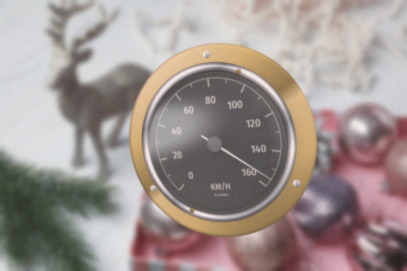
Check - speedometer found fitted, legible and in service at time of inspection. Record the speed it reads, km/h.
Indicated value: 155 km/h
